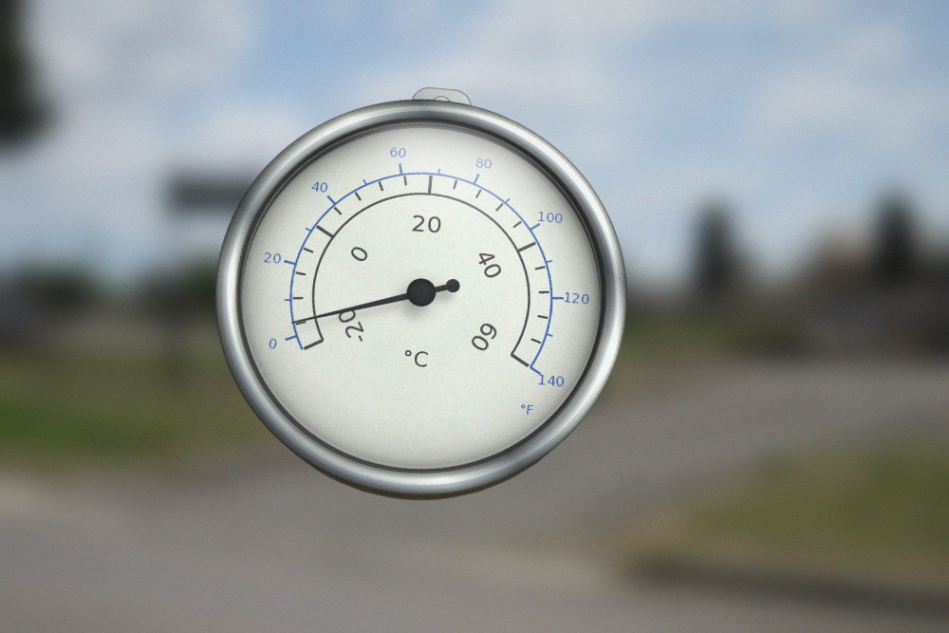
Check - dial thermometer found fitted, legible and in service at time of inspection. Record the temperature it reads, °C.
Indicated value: -16 °C
